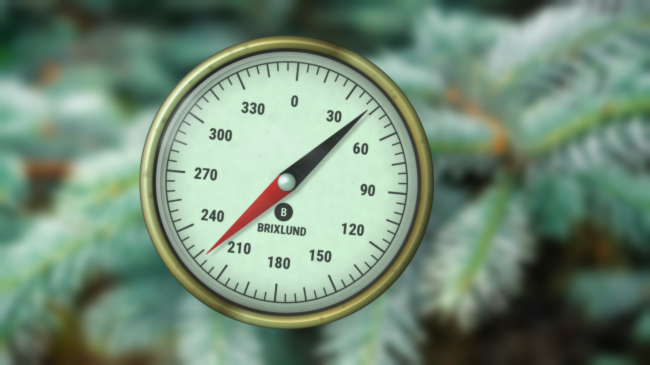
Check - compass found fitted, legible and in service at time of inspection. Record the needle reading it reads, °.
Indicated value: 222.5 °
